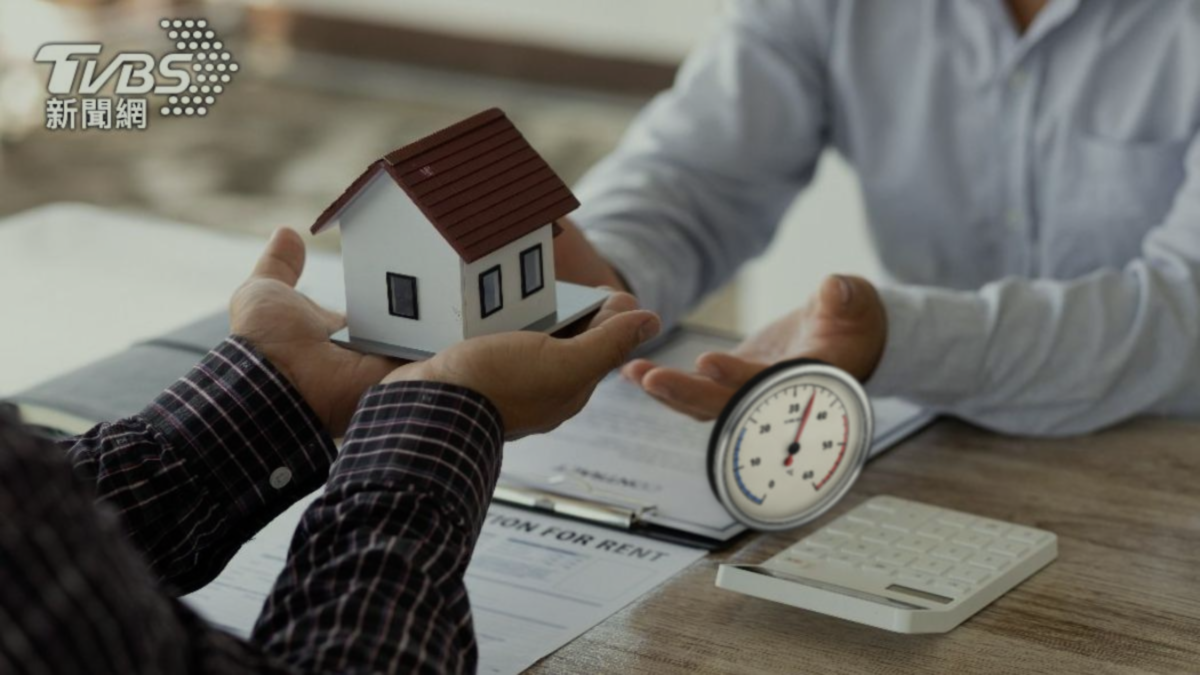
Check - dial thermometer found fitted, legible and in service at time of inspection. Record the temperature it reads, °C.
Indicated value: 34 °C
